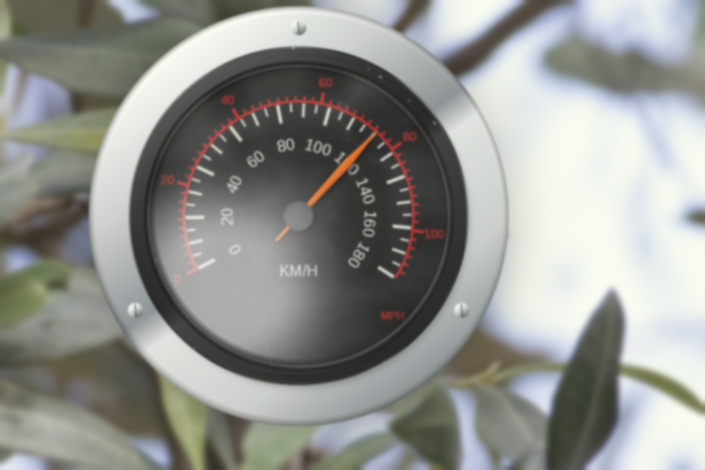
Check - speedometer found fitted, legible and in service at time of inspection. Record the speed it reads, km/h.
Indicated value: 120 km/h
